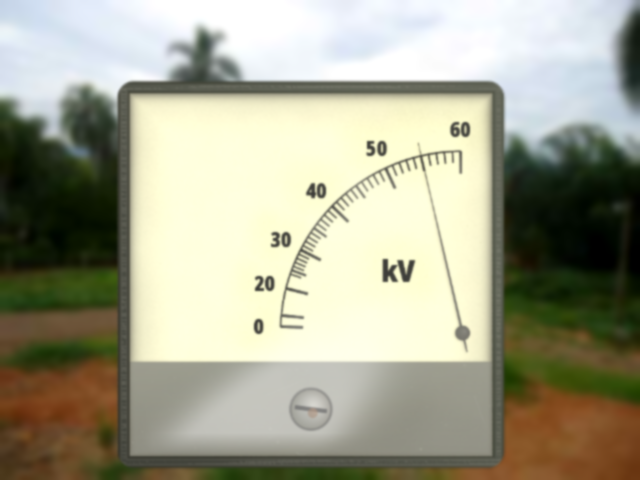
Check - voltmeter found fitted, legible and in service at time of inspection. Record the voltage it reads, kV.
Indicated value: 55 kV
